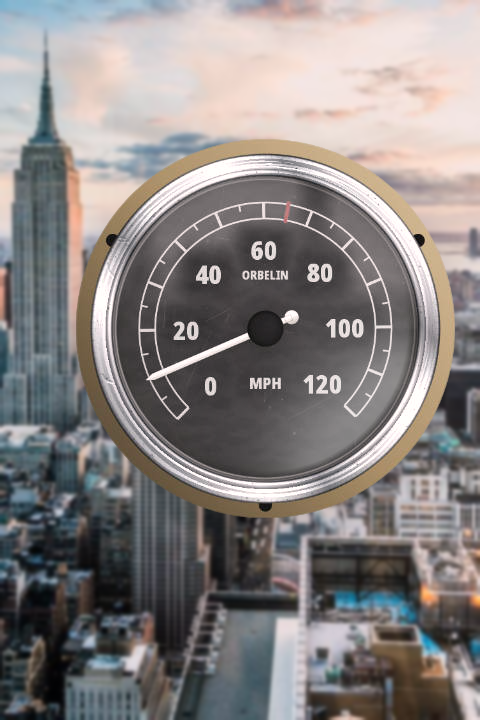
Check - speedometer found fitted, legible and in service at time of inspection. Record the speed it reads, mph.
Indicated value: 10 mph
